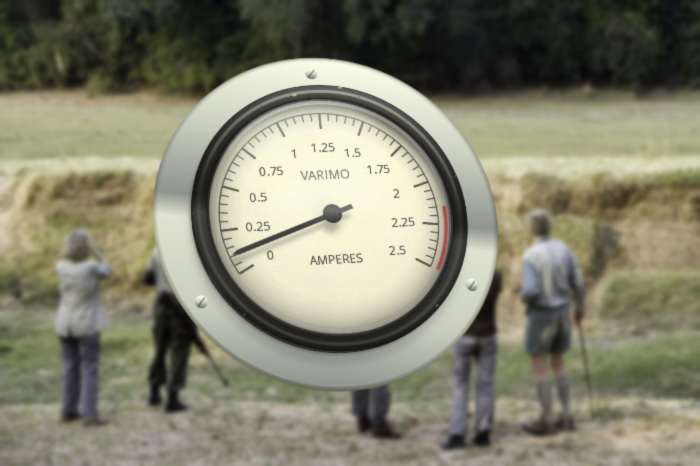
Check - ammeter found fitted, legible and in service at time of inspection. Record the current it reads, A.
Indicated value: 0.1 A
